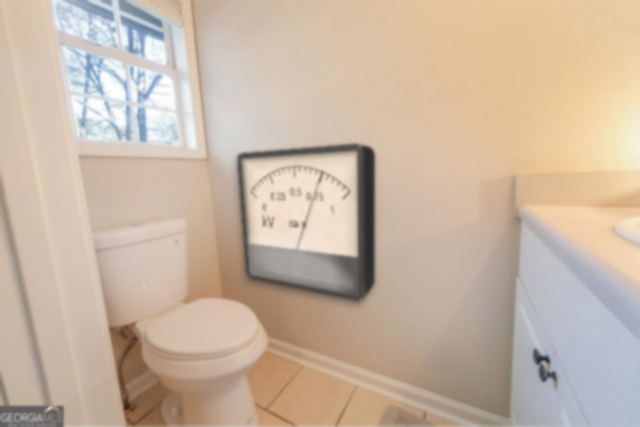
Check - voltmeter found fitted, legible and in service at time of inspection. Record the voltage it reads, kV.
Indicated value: 0.75 kV
